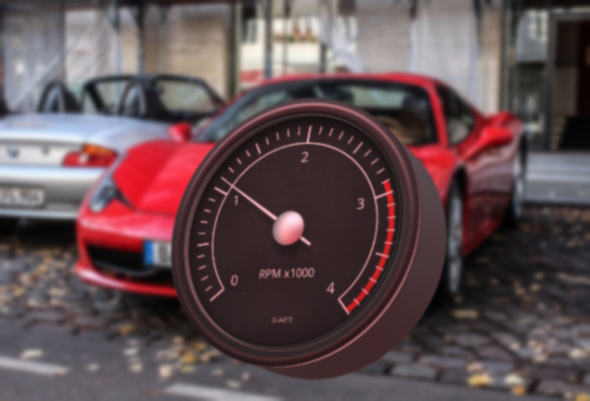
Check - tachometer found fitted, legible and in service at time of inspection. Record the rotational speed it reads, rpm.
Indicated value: 1100 rpm
